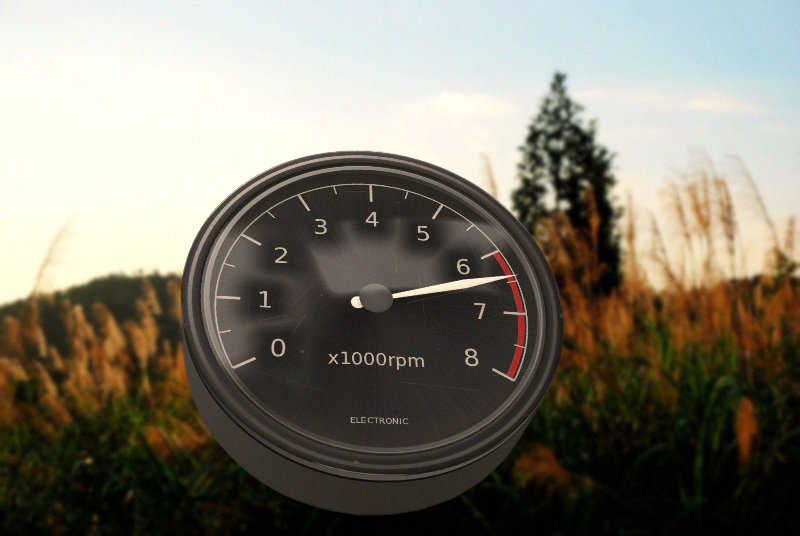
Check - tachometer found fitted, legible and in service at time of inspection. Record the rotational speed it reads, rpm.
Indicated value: 6500 rpm
